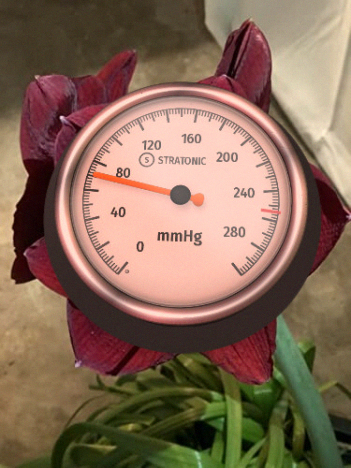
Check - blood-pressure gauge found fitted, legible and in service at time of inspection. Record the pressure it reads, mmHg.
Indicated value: 70 mmHg
